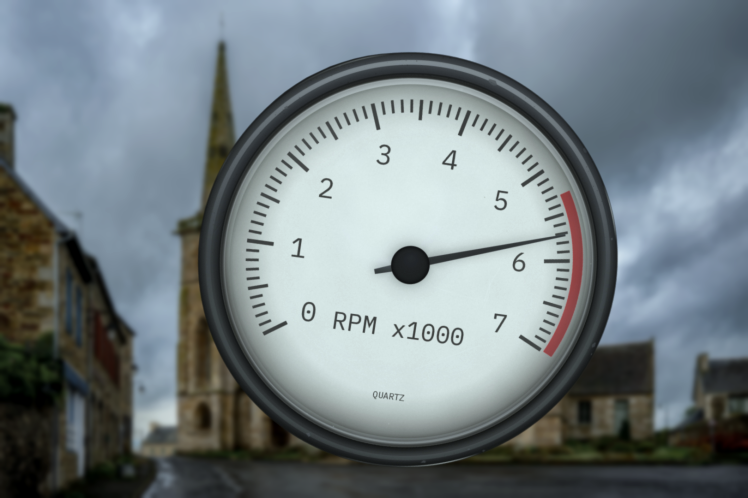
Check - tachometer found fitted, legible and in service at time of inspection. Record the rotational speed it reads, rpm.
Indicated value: 5700 rpm
